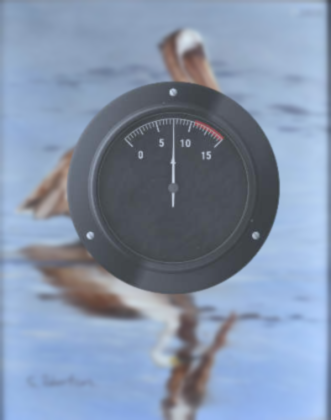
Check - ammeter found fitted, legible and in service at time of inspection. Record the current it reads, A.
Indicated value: 7.5 A
